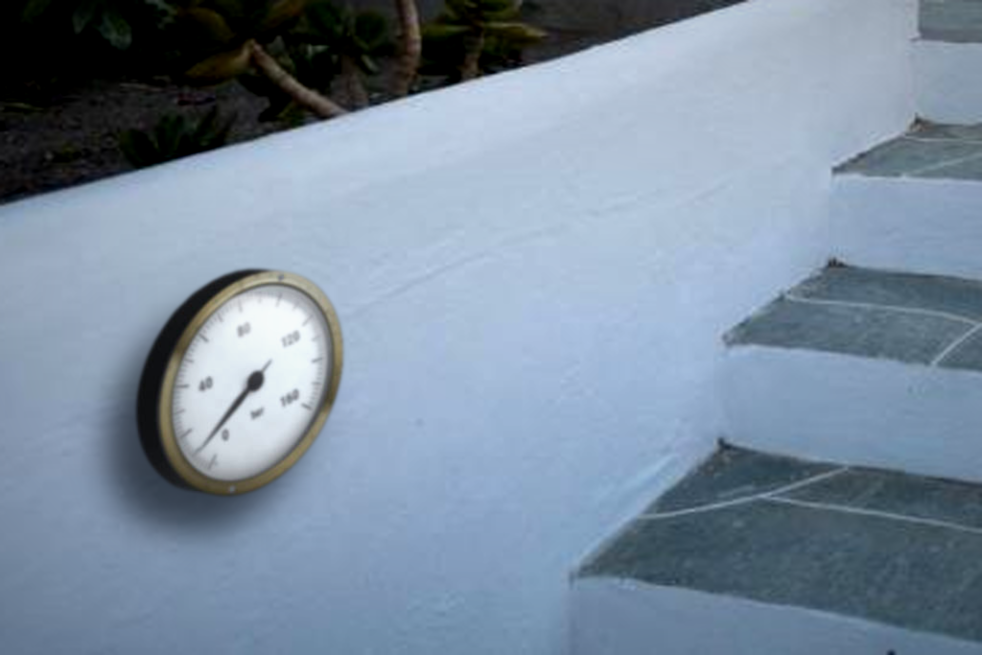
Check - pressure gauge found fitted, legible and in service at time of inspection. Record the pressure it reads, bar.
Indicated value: 10 bar
